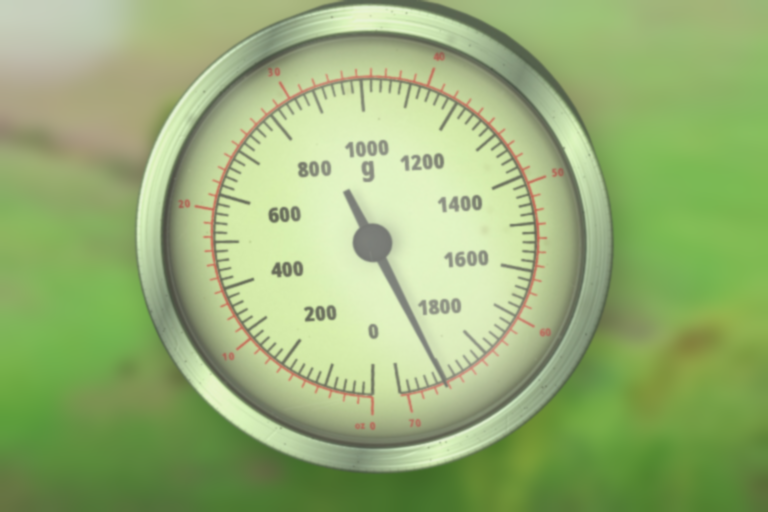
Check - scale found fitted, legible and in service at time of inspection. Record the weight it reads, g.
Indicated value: 1900 g
